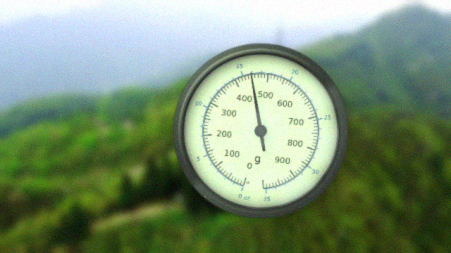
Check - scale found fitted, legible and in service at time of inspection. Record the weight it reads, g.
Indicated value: 450 g
